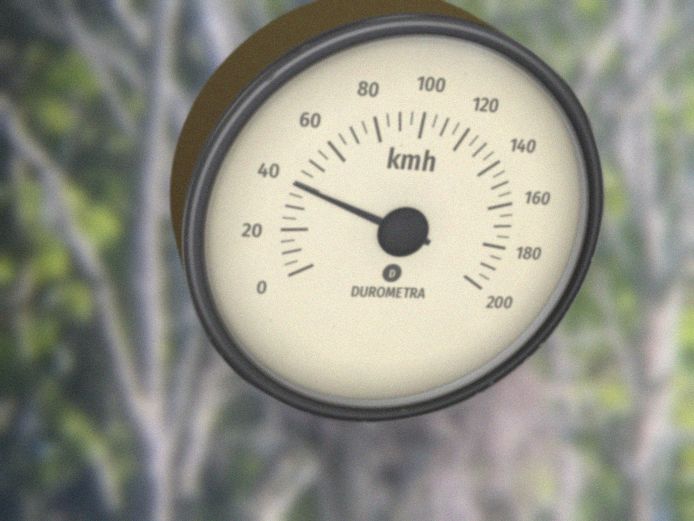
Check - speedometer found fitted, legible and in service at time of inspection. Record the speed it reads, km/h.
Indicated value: 40 km/h
